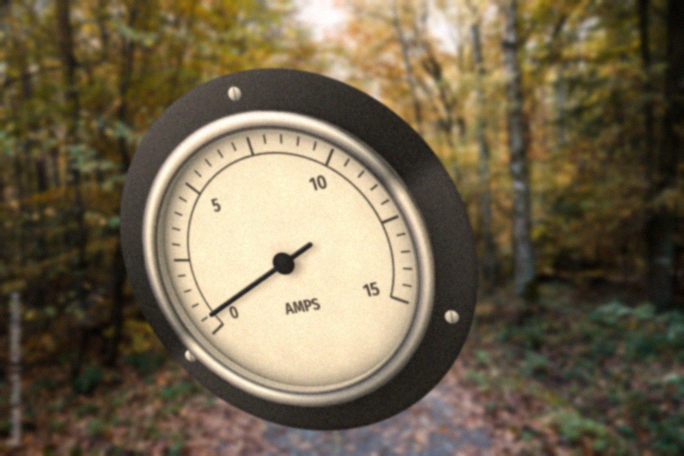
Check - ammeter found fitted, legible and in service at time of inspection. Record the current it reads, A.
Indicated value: 0.5 A
